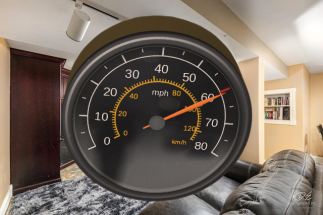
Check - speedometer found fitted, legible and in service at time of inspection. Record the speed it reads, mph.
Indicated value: 60 mph
